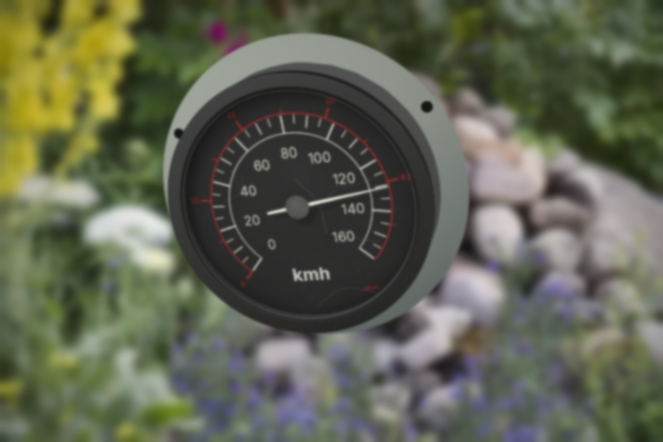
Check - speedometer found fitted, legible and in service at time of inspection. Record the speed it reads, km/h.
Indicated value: 130 km/h
